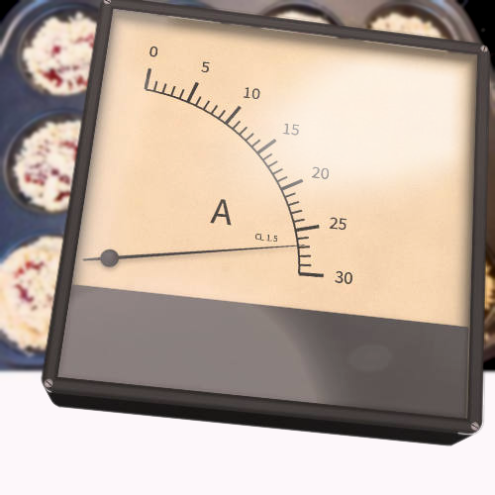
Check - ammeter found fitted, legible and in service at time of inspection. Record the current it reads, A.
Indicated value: 27 A
